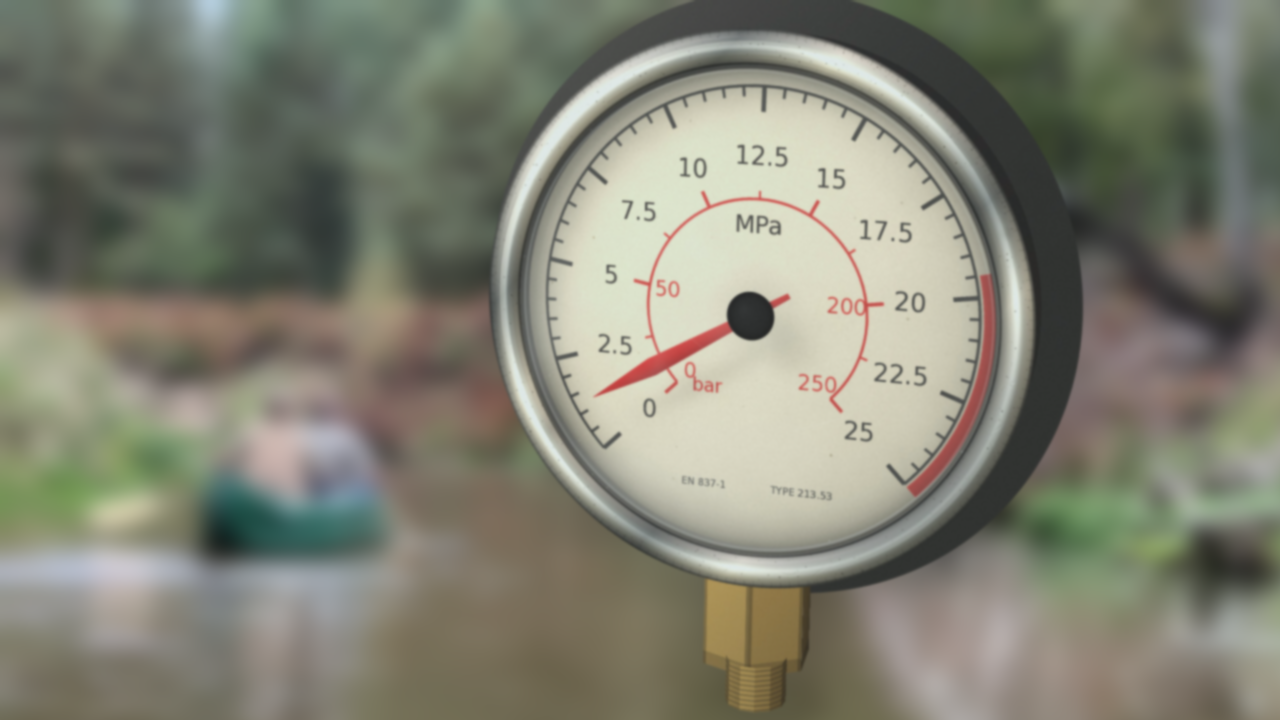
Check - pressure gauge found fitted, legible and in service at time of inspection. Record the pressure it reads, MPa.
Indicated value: 1.25 MPa
